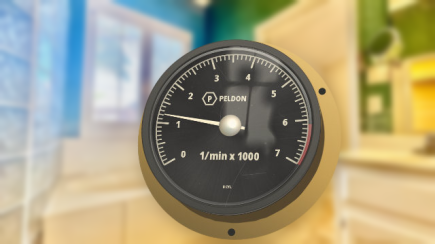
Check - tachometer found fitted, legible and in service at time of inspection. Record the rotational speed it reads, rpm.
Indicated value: 1200 rpm
